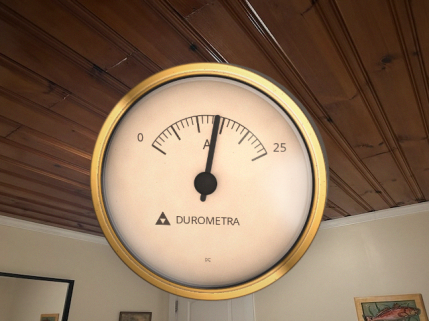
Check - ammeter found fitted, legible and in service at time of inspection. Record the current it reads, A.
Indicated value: 14 A
